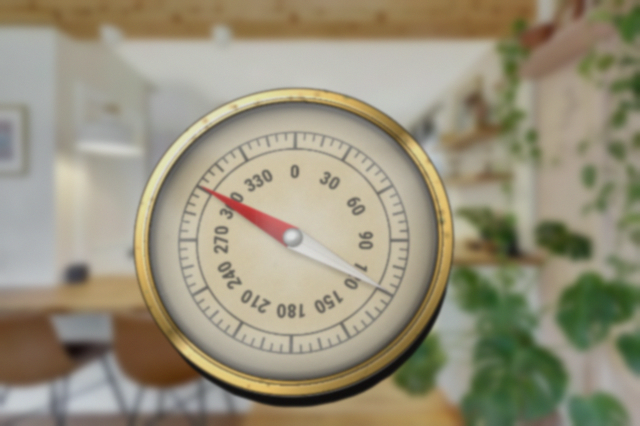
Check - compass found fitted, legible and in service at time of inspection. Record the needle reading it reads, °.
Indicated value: 300 °
